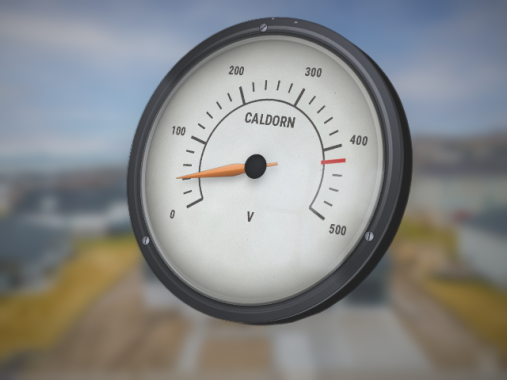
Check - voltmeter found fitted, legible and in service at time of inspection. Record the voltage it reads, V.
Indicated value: 40 V
